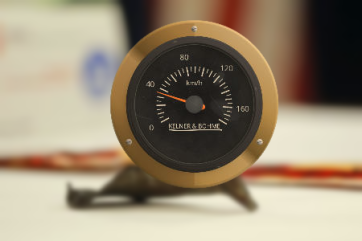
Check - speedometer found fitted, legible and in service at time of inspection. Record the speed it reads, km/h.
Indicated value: 35 km/h
